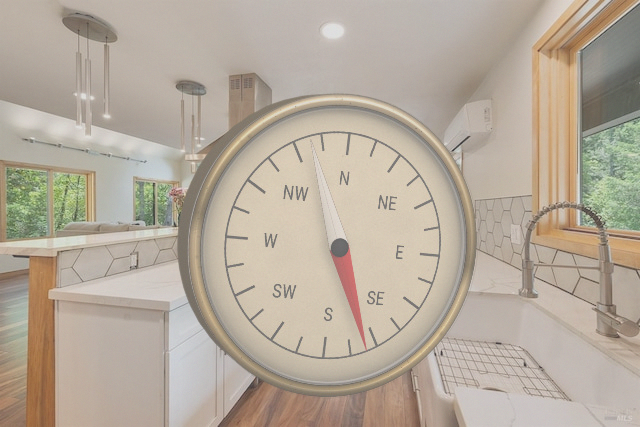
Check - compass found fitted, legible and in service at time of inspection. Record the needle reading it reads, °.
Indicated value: 157.5 °
